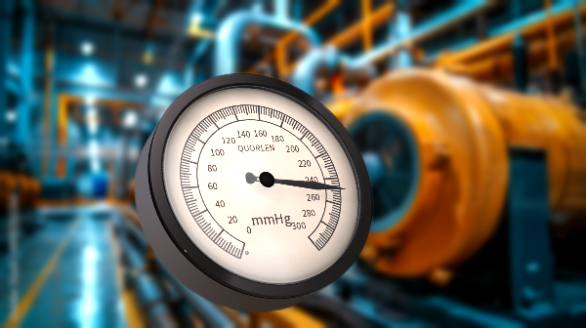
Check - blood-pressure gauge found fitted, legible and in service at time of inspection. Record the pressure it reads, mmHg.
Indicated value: 250 mmHg
